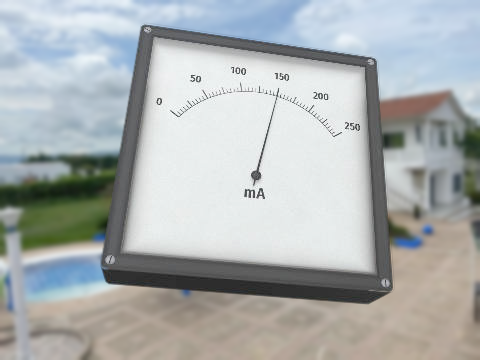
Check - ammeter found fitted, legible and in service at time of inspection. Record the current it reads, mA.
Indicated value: 150 mA
